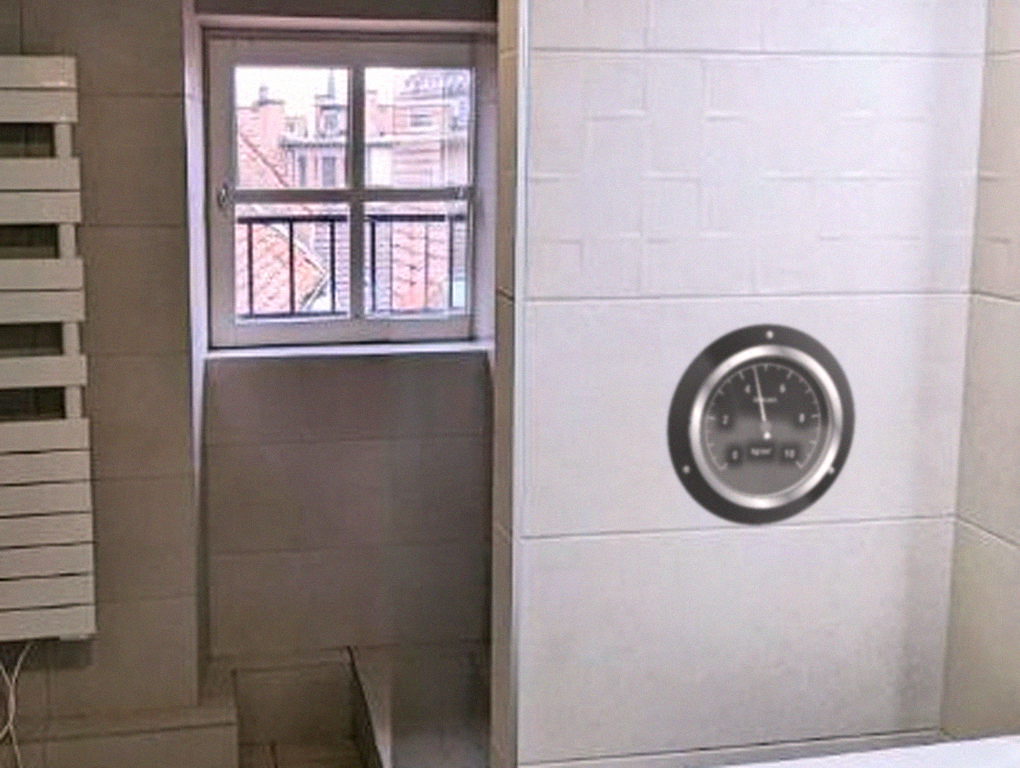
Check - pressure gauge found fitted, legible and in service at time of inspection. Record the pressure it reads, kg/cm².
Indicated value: 4.5 kg/cm²
